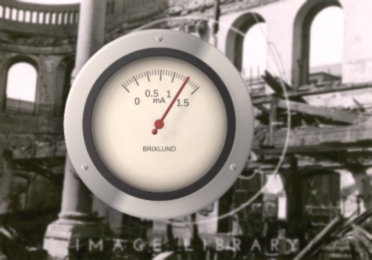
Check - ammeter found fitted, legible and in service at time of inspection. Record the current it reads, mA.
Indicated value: 1.25 mA
